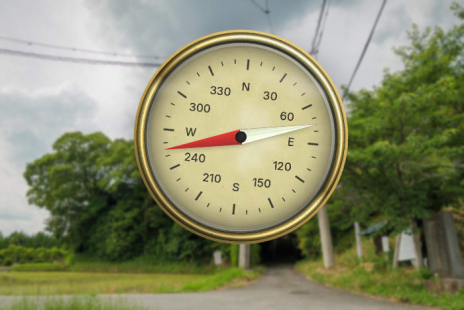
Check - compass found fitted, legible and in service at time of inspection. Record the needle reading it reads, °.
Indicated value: 255 °
